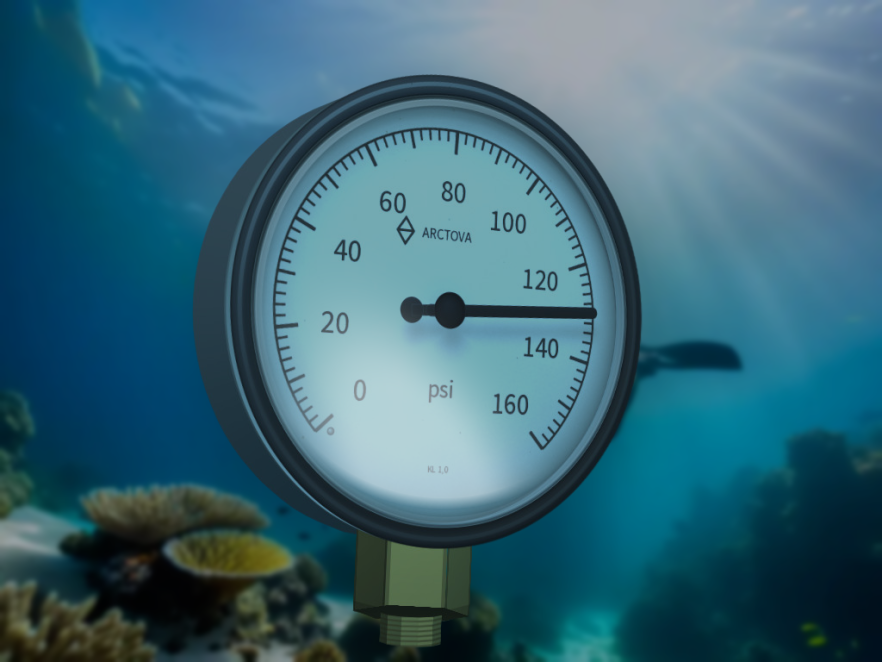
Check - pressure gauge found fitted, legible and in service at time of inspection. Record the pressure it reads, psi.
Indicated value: 130 psi
